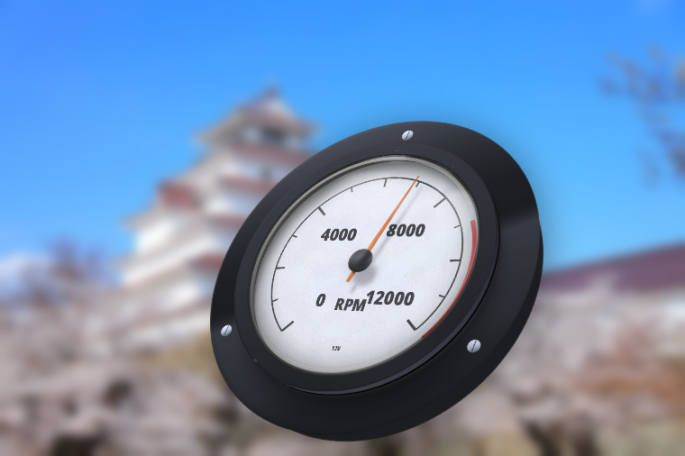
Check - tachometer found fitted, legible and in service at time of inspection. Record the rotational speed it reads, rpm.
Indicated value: 7000 rpm
